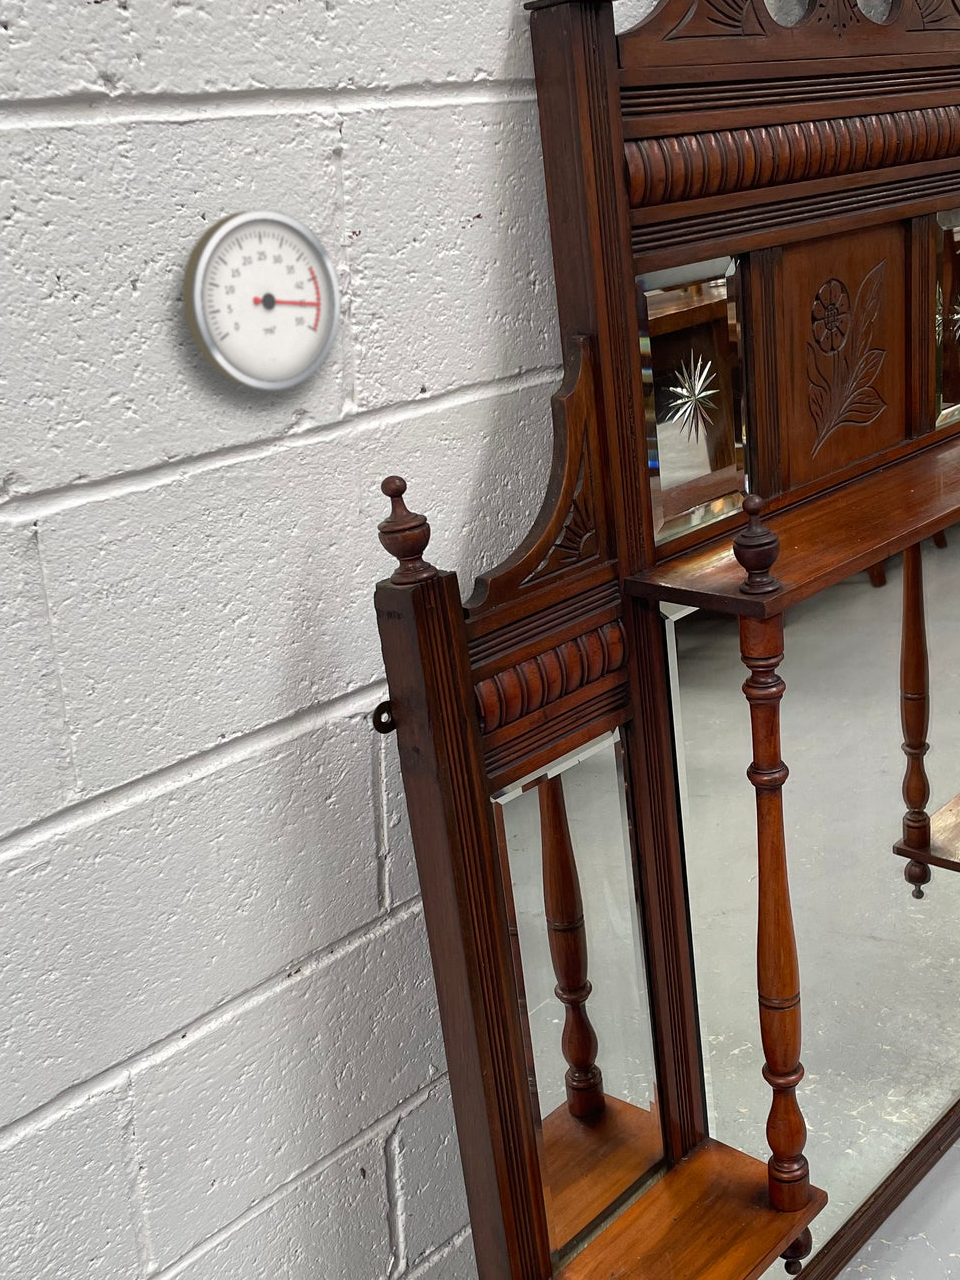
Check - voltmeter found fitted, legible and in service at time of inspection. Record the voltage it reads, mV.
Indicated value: 45 mV
